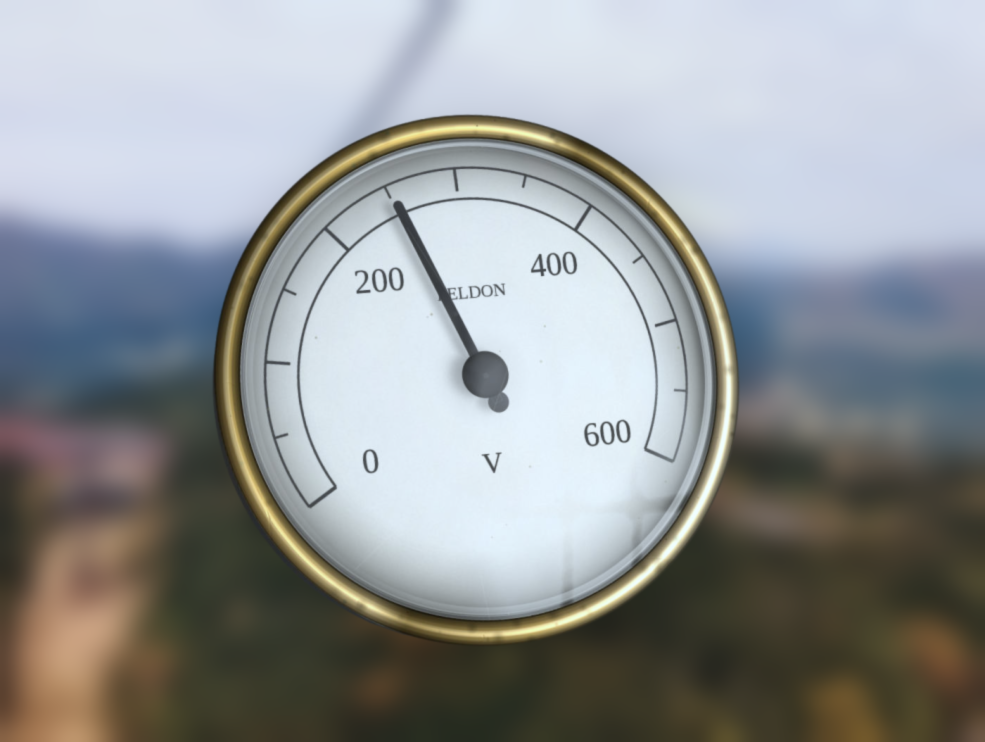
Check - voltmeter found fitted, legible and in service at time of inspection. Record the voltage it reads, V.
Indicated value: 250 V
